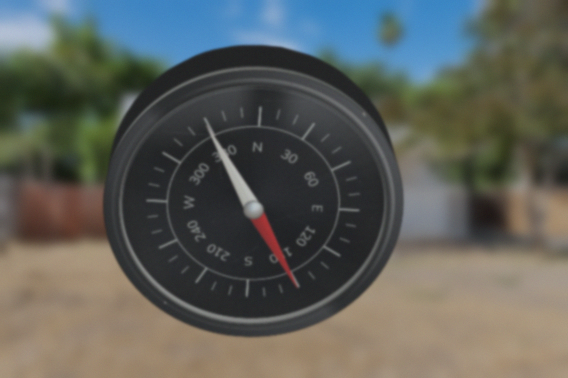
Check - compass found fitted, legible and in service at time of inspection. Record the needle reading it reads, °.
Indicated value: 150 °
